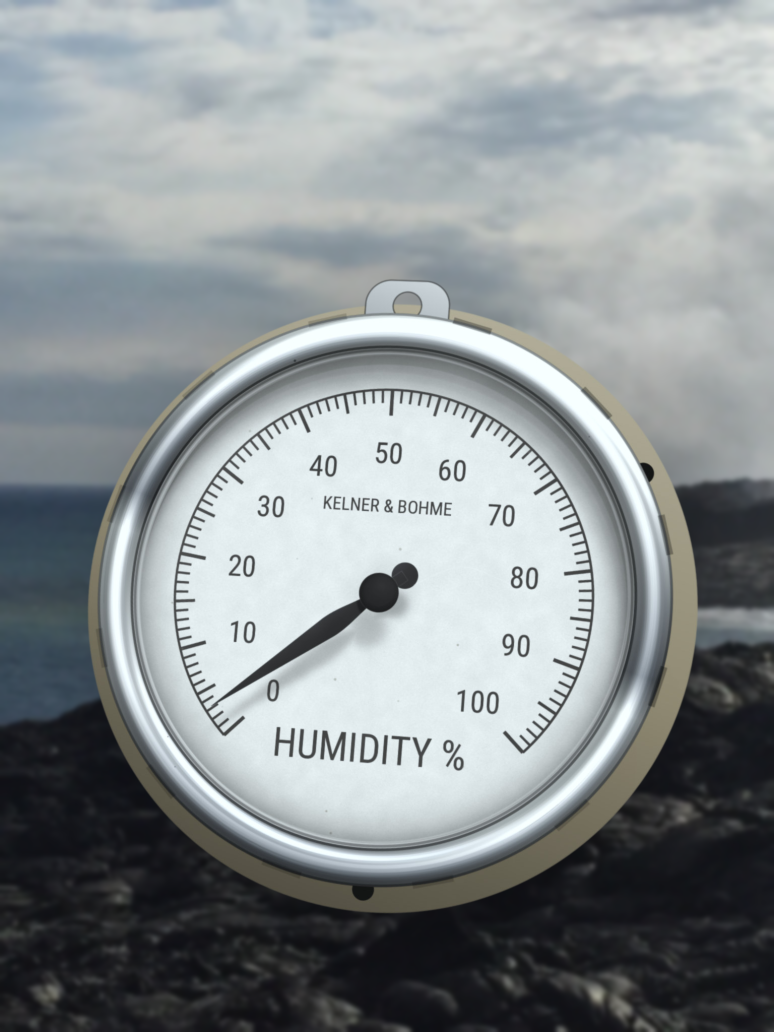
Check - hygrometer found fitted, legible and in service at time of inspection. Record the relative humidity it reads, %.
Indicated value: 3 %
